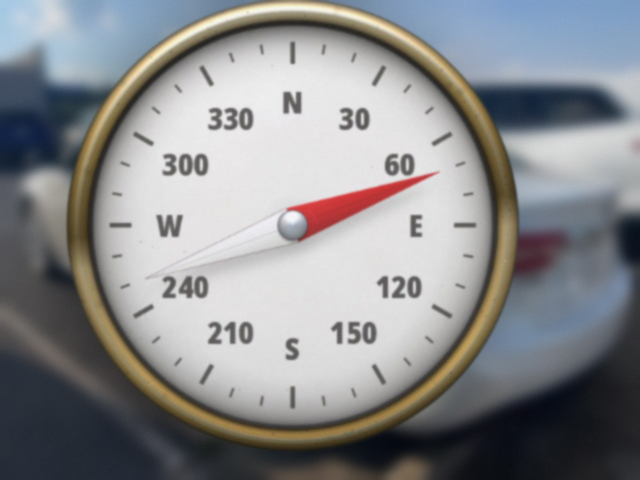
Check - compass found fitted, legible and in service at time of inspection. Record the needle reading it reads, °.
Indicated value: 70 °
